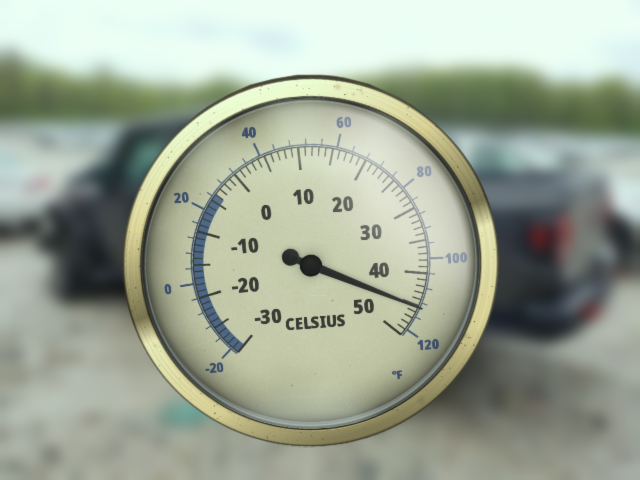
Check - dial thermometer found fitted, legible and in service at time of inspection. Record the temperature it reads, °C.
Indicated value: 45 °C
